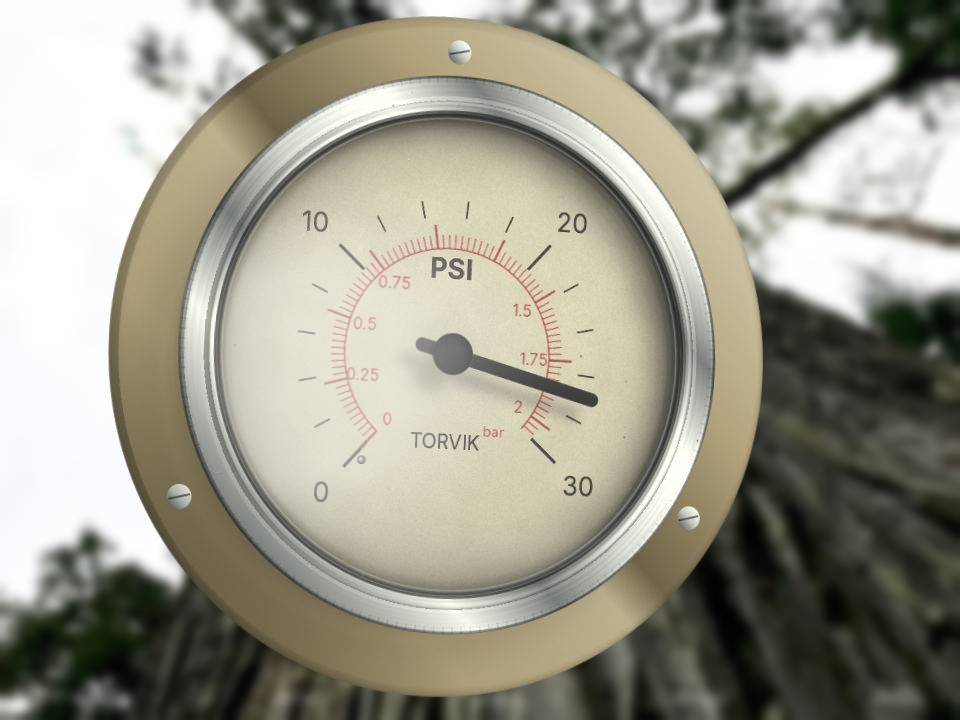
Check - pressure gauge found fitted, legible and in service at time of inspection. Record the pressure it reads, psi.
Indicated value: 27 psi
